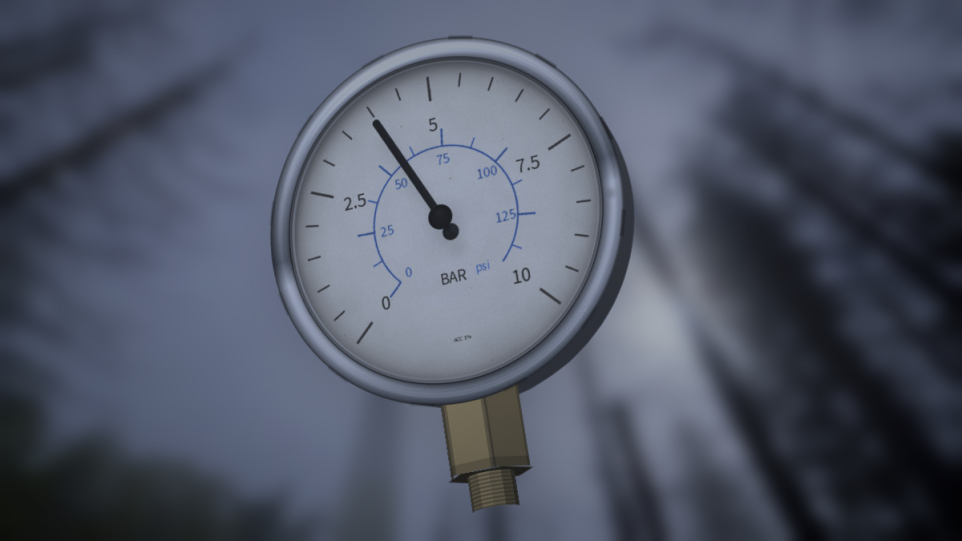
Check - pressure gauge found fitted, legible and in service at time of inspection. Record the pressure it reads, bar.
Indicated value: 4 bar
